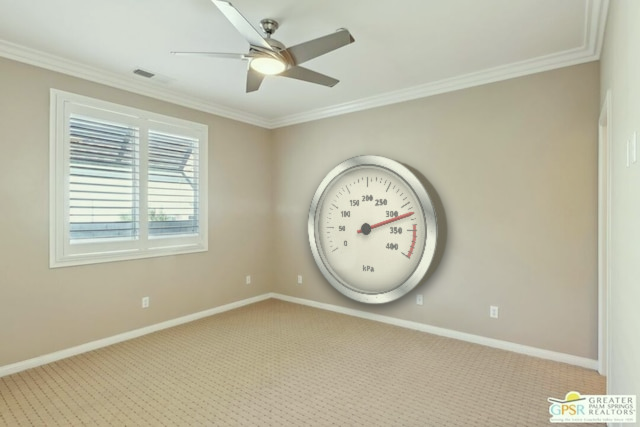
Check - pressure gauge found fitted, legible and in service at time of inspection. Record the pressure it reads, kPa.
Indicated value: 320 kPa
